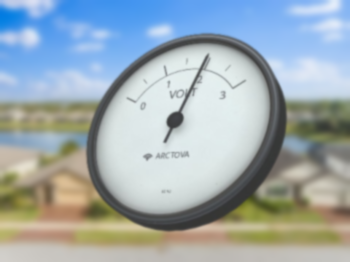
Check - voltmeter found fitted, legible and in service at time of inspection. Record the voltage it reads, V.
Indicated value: 2 V
